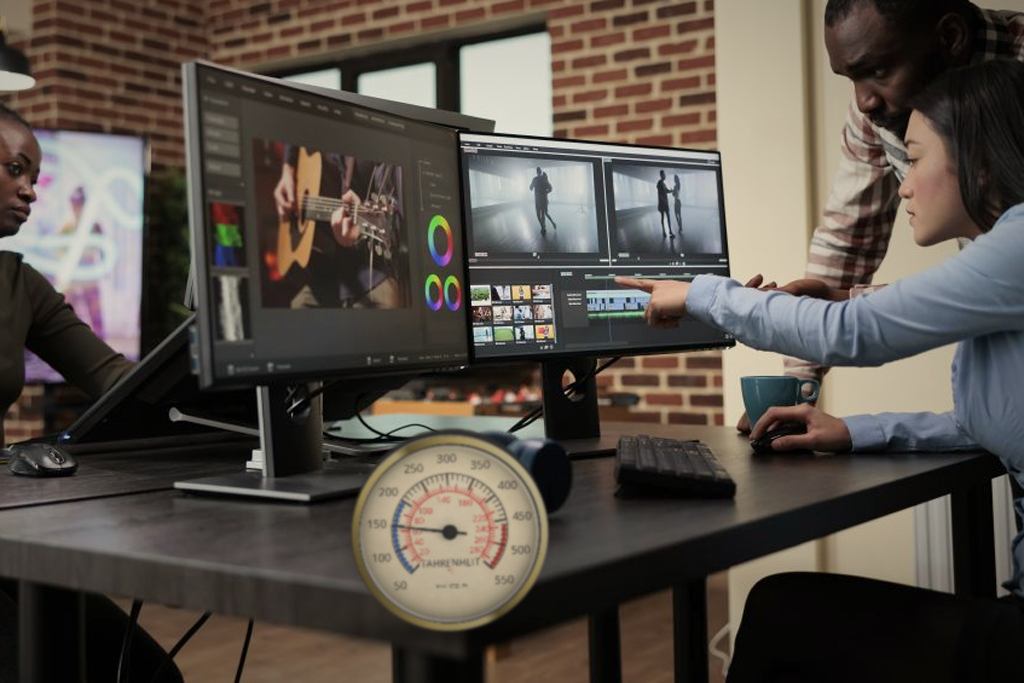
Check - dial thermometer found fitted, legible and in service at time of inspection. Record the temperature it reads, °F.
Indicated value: 150 °F
